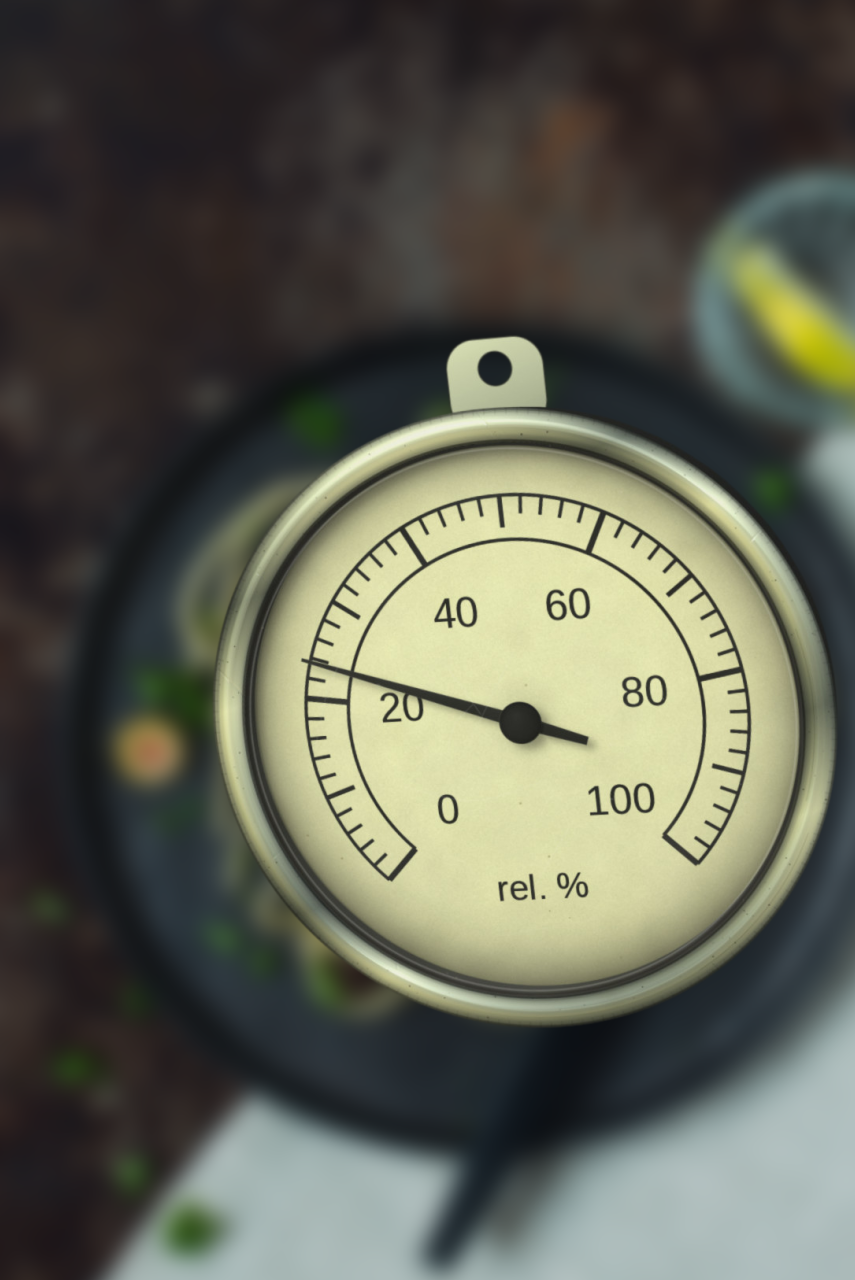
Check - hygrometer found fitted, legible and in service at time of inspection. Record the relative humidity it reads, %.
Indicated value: 24 %
